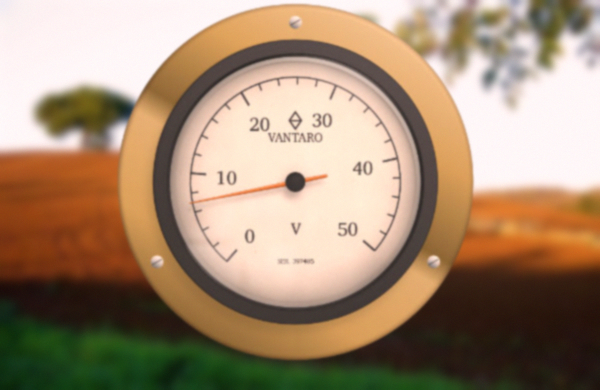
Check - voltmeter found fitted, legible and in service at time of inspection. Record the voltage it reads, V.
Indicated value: 7 V
